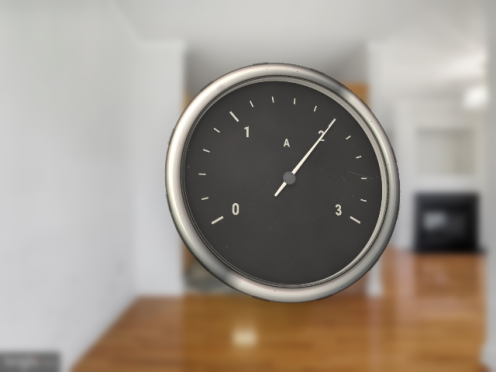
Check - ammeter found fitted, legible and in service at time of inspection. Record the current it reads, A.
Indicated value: 2 A
